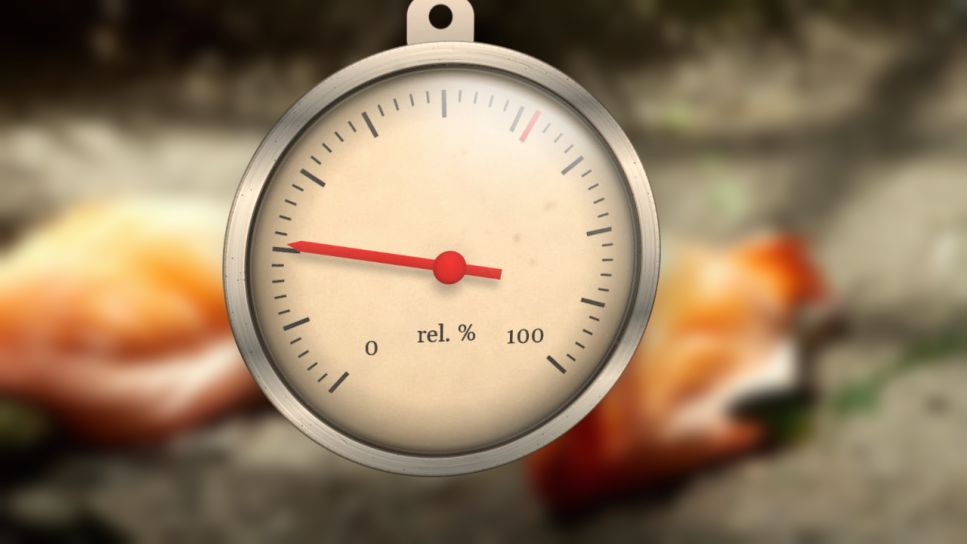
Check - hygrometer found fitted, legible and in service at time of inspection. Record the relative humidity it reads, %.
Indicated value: 21 %
